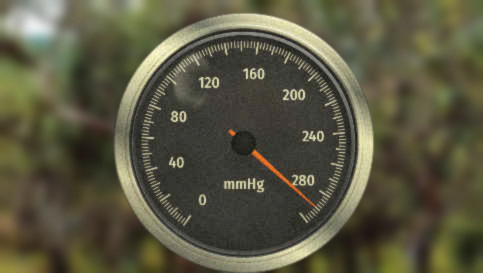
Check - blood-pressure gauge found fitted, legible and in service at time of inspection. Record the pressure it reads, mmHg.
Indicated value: 290 mmHg
